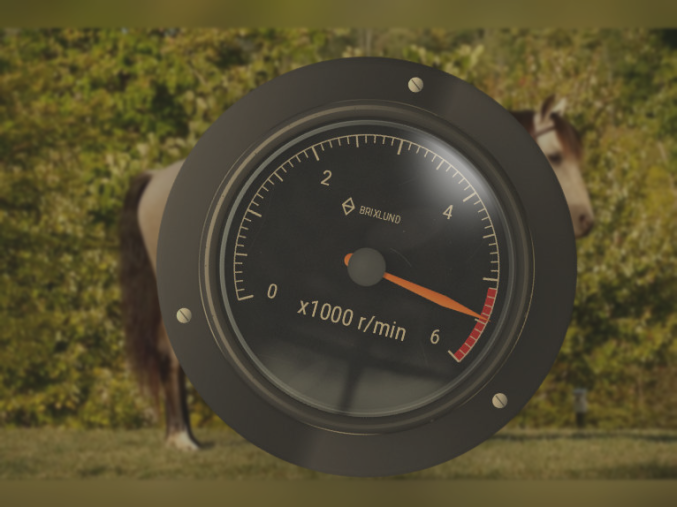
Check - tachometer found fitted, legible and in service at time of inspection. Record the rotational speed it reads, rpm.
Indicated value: 5450 rpm
